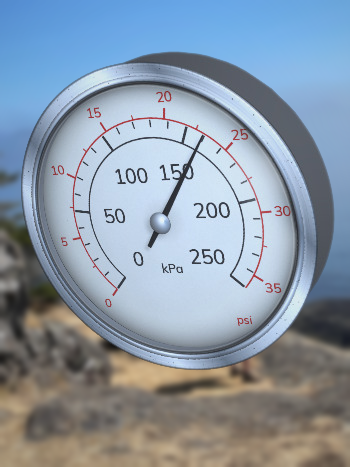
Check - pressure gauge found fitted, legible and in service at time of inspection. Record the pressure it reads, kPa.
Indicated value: 160 kPa
